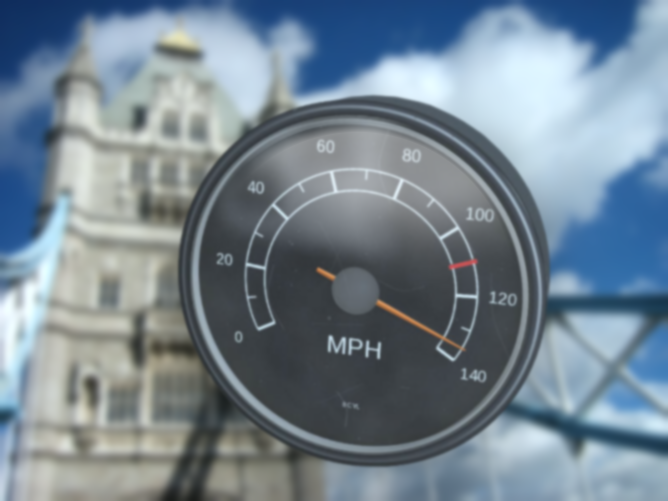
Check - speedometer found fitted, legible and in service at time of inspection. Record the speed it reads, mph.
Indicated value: 135 mph
